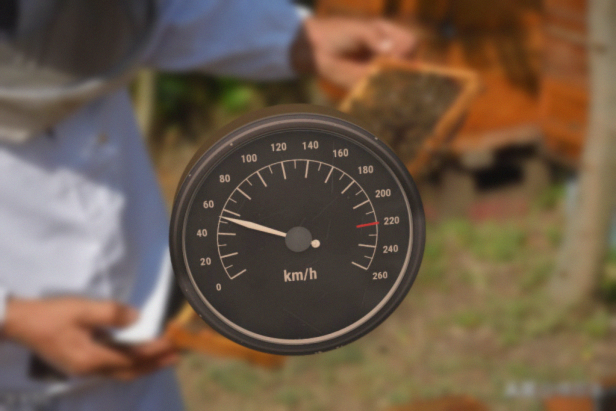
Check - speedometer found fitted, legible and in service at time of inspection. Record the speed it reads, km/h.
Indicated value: 55 km/h
